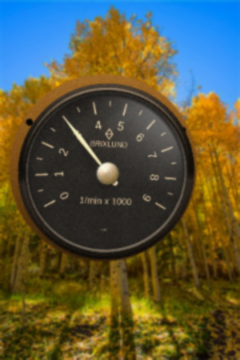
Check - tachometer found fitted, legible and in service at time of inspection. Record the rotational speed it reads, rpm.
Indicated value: 3000 rpm
